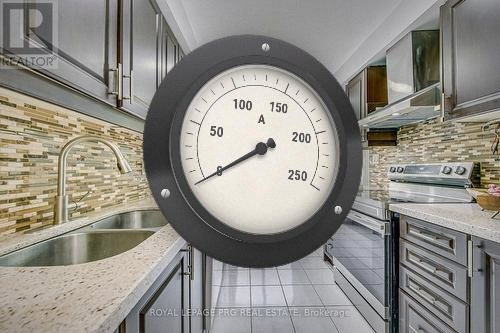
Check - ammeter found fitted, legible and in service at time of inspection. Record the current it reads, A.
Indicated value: 0 A
